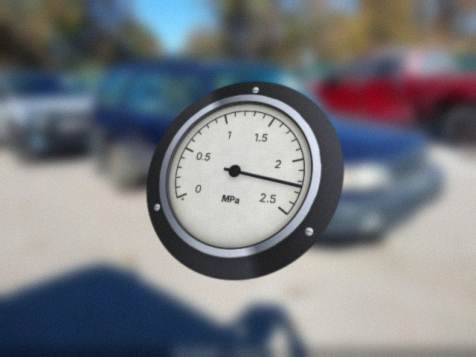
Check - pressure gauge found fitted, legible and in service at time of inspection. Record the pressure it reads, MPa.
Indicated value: 2.25 MPa
